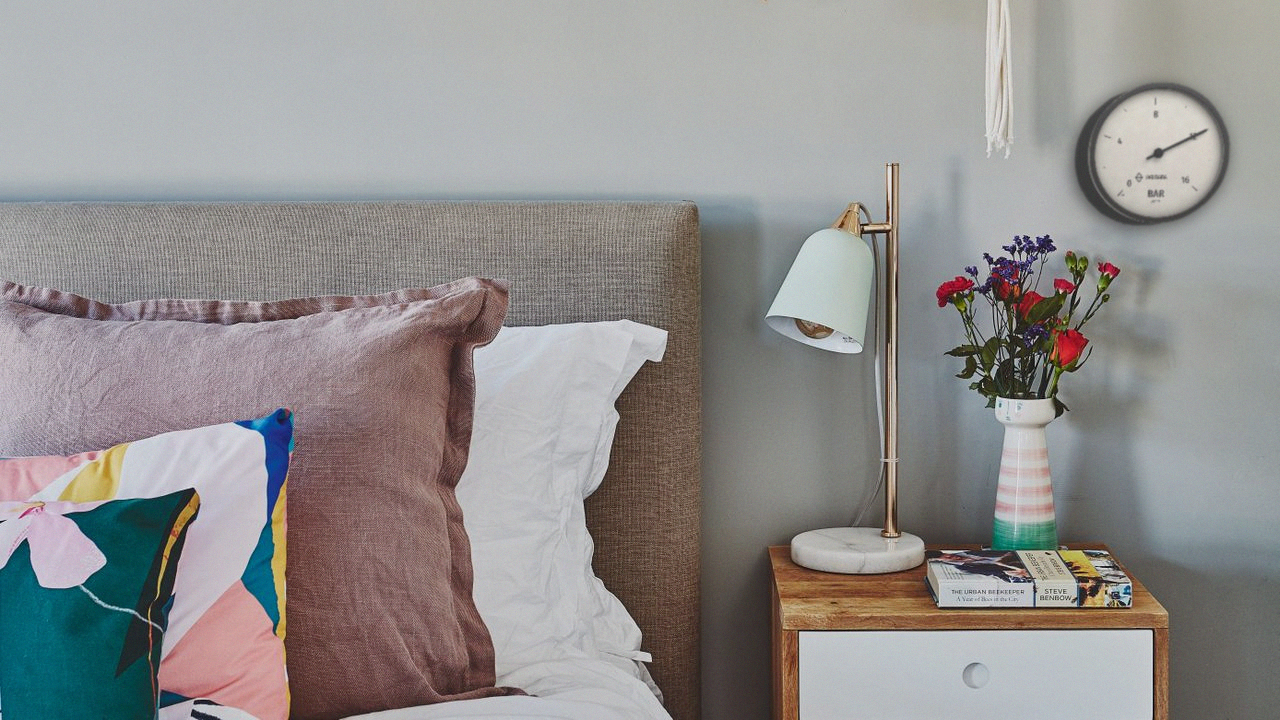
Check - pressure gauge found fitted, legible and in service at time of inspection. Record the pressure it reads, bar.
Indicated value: 12 bar
